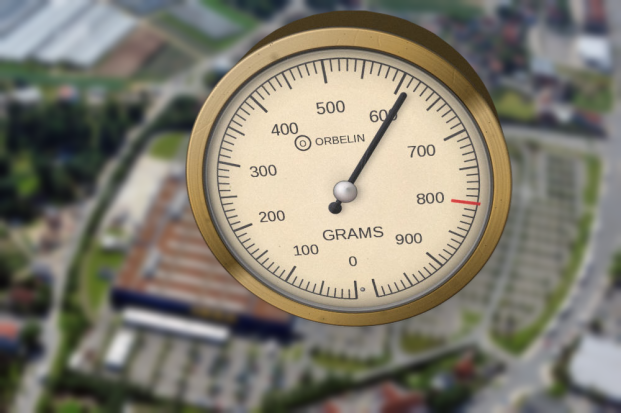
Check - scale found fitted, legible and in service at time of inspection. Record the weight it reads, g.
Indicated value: 610 g
